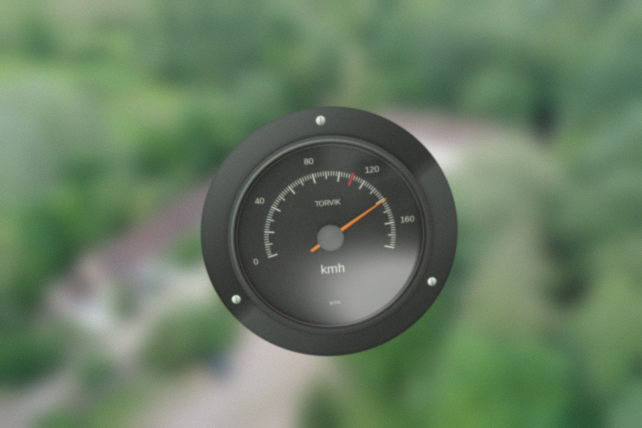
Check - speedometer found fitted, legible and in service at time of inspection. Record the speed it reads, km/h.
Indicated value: 140 km/h
